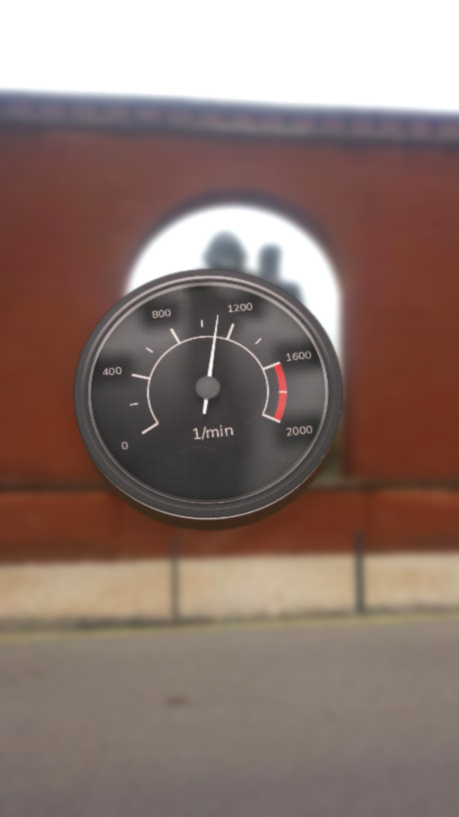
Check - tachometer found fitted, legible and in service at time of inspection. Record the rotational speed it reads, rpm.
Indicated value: 1100 rpm
